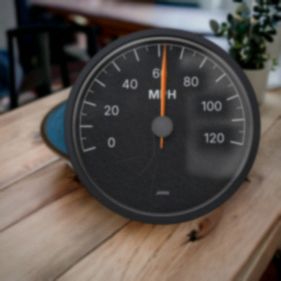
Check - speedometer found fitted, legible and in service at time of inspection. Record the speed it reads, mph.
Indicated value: 62.5 mph
